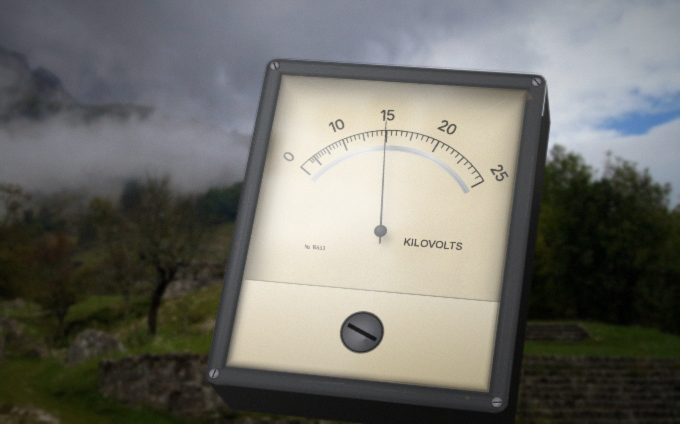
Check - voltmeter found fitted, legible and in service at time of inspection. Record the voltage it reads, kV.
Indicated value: 15 kV
